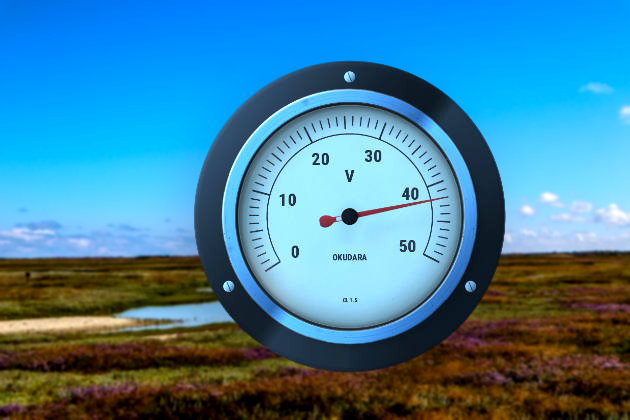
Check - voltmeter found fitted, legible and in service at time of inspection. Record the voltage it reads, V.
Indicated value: 42 V
